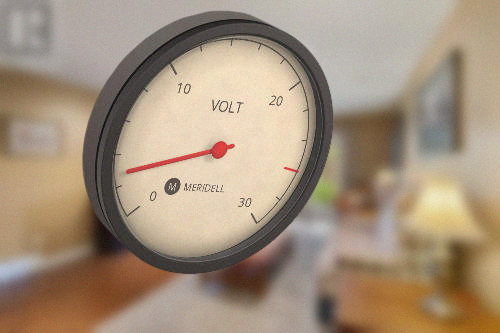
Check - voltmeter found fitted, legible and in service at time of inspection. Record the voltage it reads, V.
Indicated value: 3 V
